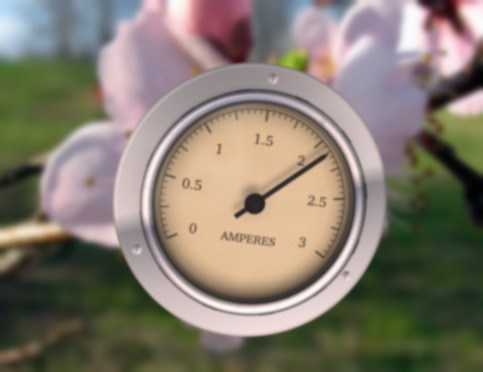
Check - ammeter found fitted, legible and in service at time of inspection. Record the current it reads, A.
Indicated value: 2.1 A
